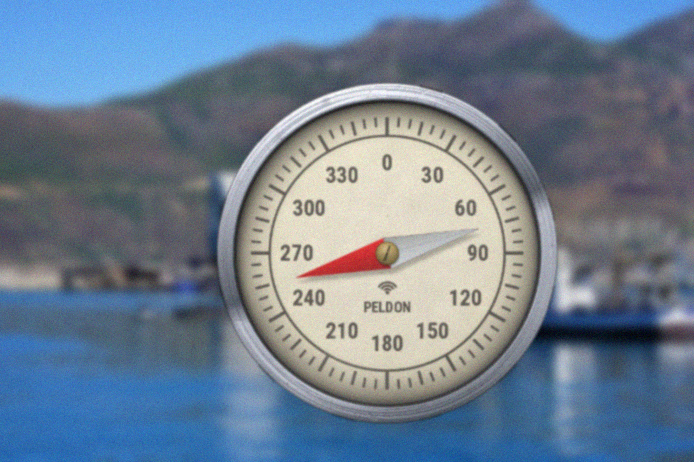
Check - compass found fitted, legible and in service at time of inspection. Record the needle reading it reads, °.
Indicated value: 255 °
